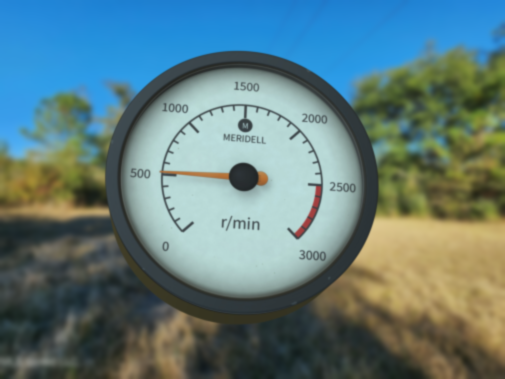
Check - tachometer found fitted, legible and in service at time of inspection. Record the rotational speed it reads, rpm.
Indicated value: 500 rpm
